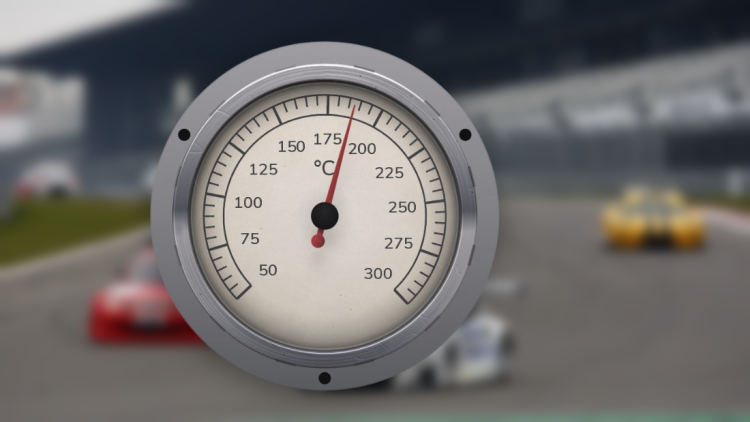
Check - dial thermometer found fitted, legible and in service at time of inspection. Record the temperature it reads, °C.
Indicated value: 187.5 °C
